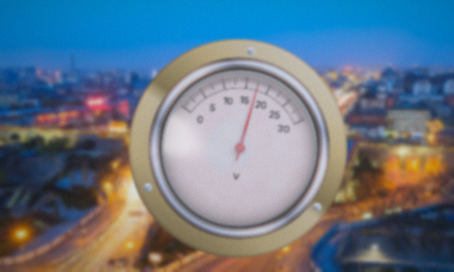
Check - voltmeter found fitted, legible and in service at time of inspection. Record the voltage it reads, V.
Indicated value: 17.5 V
